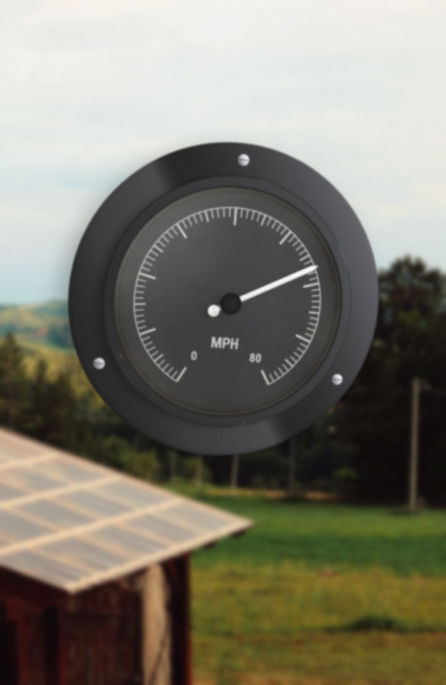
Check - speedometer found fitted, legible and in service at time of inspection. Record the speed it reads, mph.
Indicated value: 57 mph
